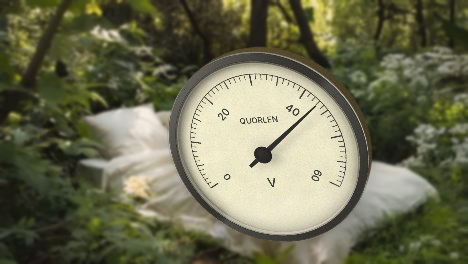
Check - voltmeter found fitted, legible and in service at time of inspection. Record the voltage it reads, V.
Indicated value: 43 V
